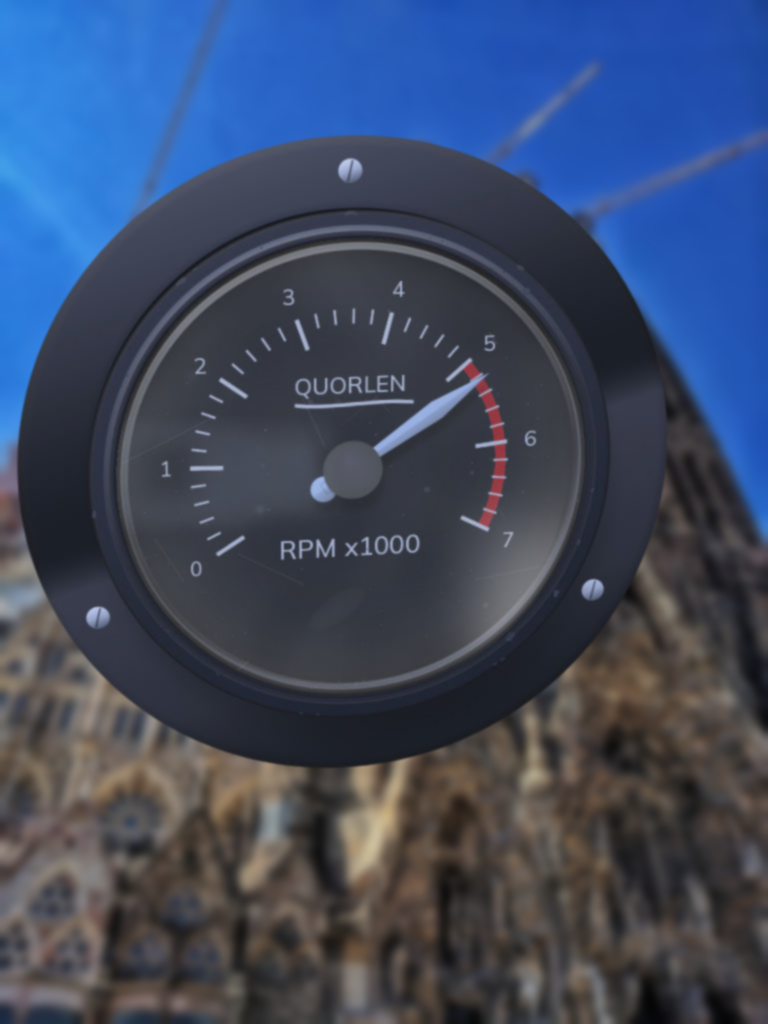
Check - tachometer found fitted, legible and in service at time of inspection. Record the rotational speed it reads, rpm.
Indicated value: 5200 rpm
